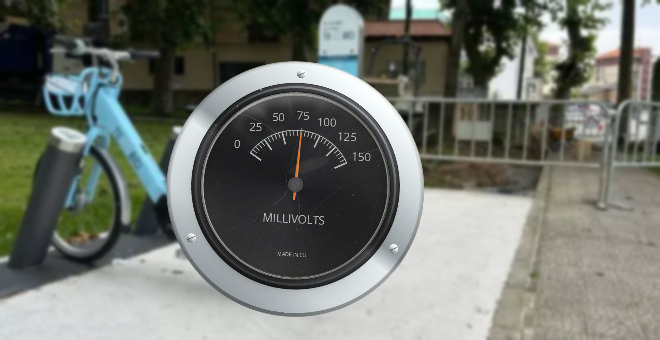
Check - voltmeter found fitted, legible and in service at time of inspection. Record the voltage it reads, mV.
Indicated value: 75 mV
